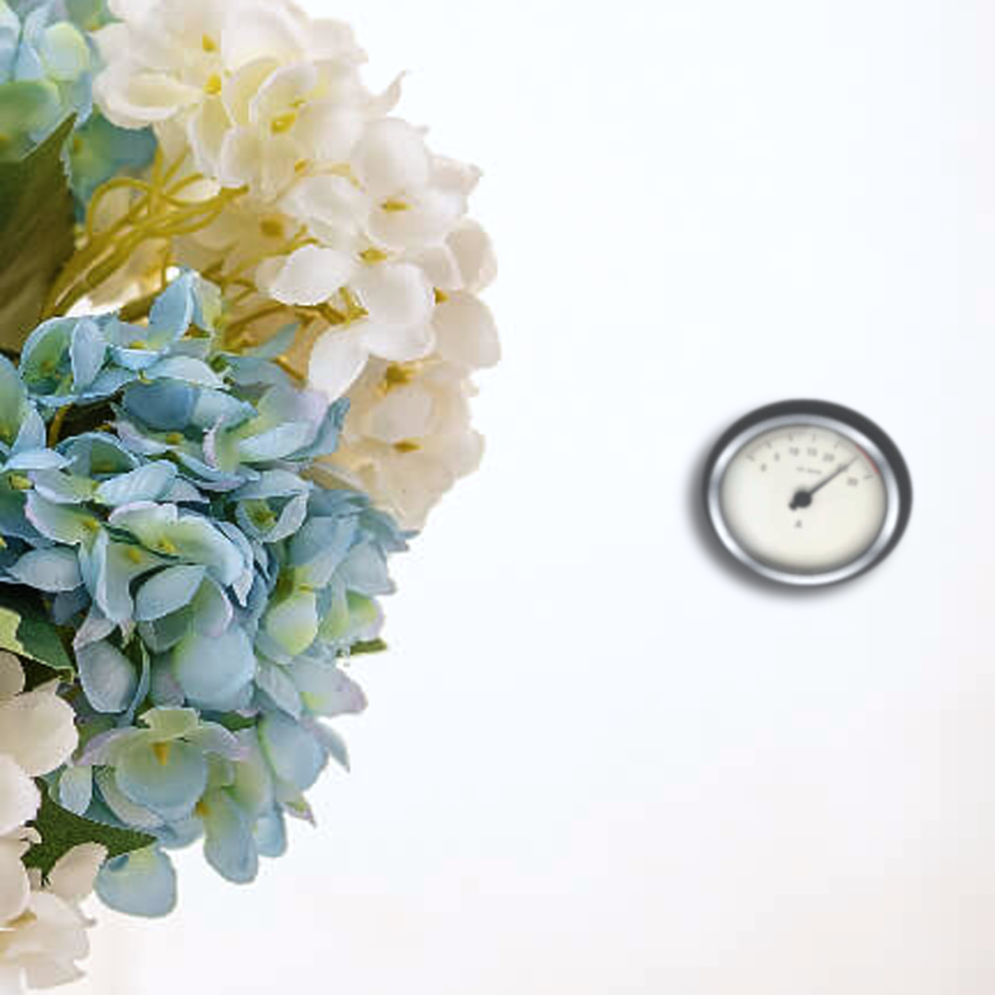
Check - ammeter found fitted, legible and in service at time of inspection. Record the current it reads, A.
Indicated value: 25 A
